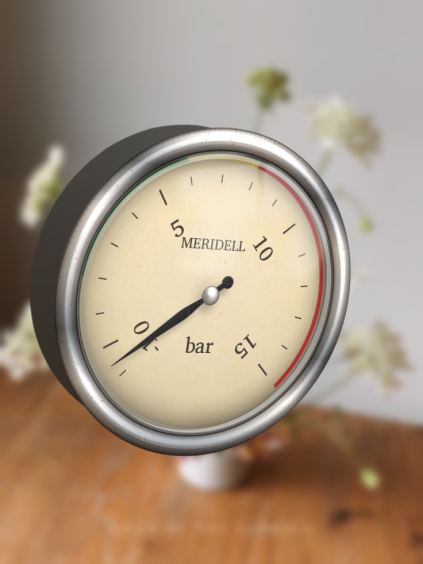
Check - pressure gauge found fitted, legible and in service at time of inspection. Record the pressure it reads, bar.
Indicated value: -0.5 bar
